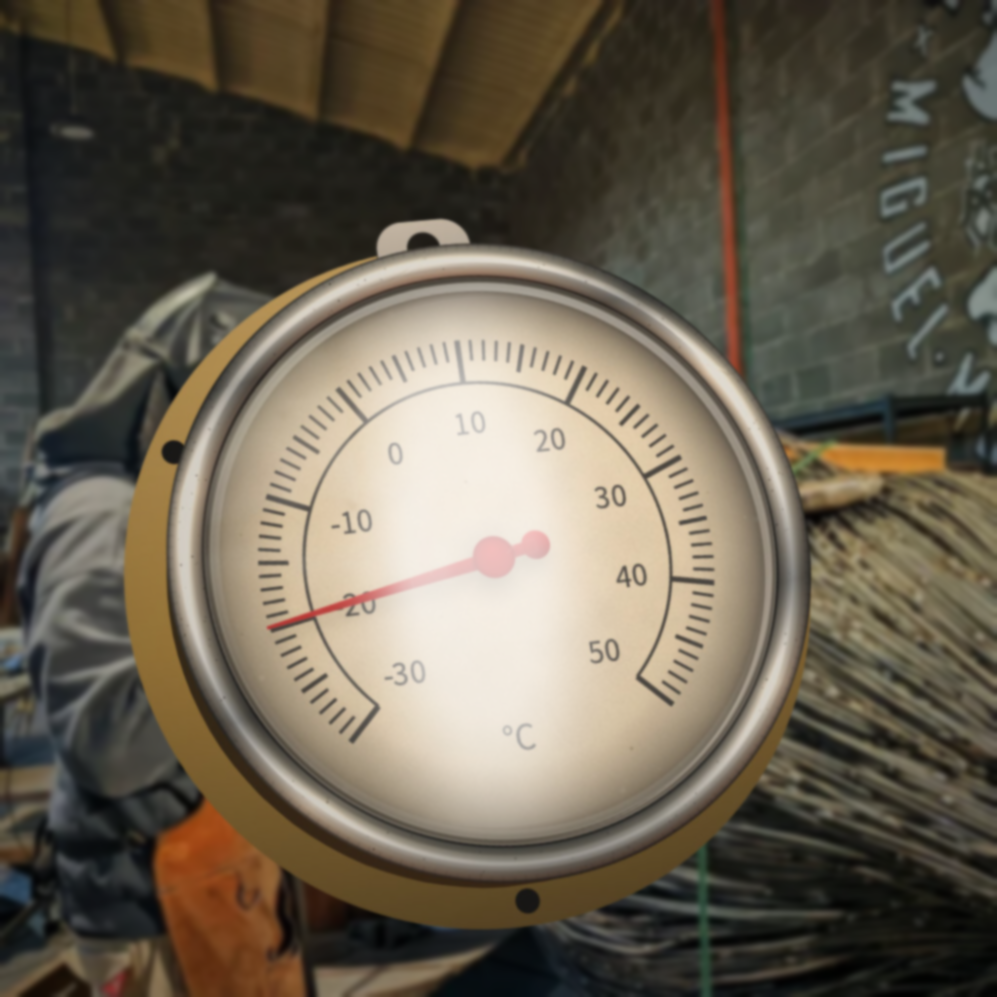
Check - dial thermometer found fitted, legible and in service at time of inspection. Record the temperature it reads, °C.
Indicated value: -20 °C
